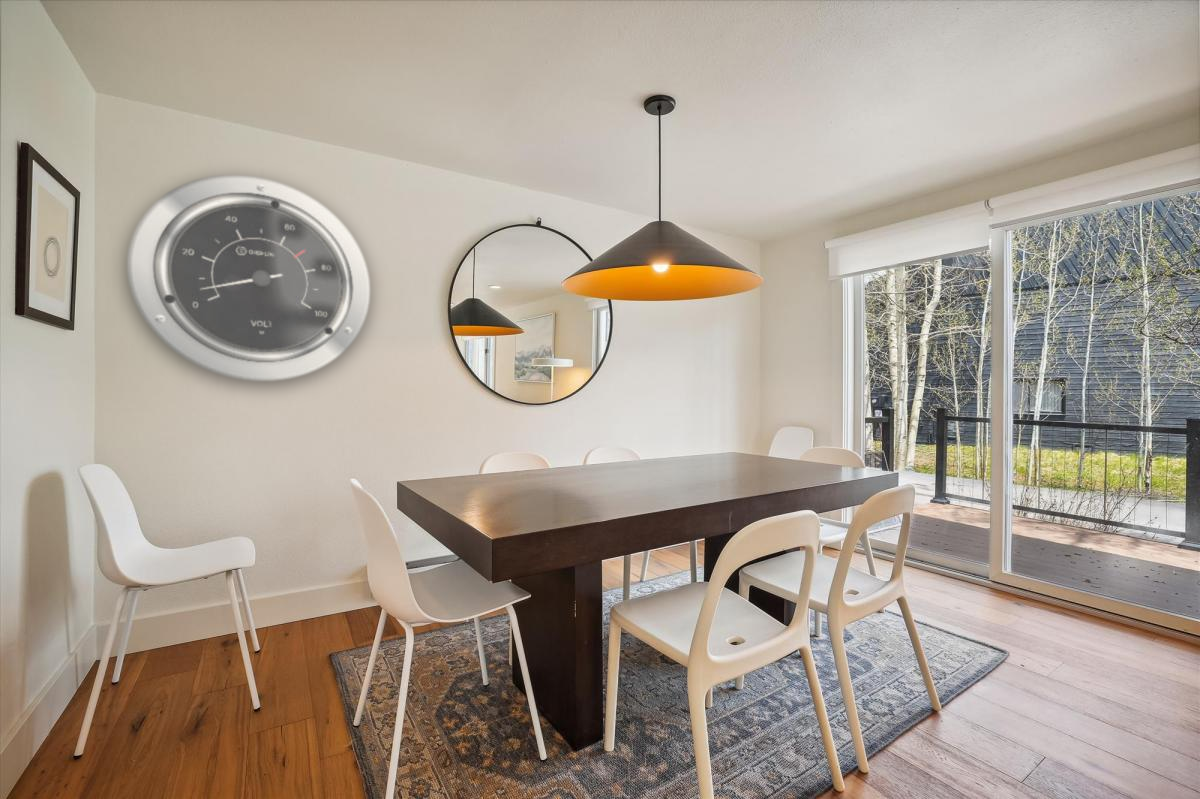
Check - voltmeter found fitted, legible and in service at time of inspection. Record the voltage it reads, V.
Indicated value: 5 V
